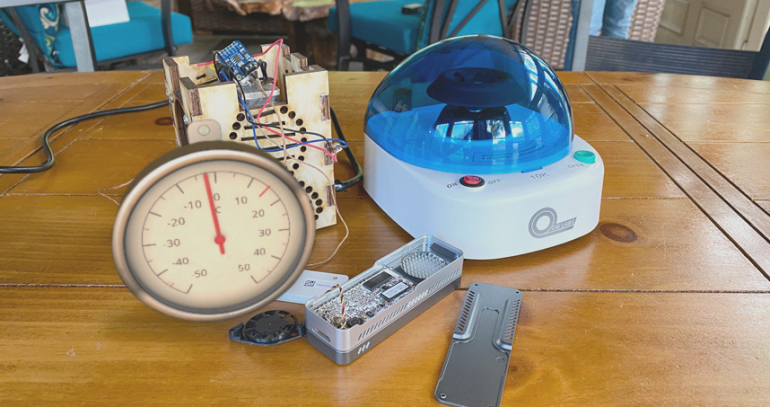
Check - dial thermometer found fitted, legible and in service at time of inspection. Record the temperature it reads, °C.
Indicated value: -2.5 °C
